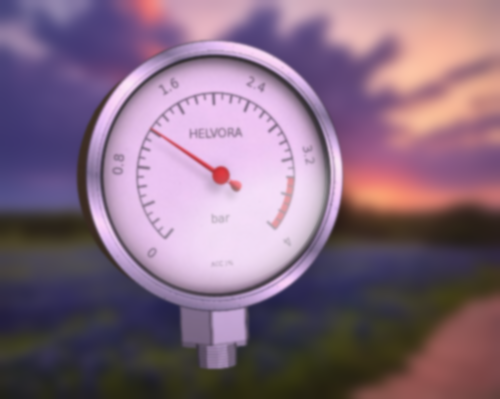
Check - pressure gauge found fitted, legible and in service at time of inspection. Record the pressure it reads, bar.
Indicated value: 1.2 bar
